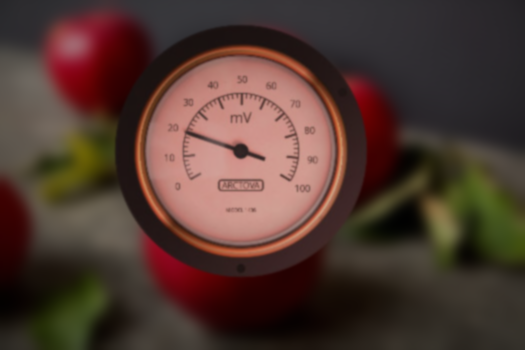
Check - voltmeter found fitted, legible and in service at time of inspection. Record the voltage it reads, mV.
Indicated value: 20 mV
